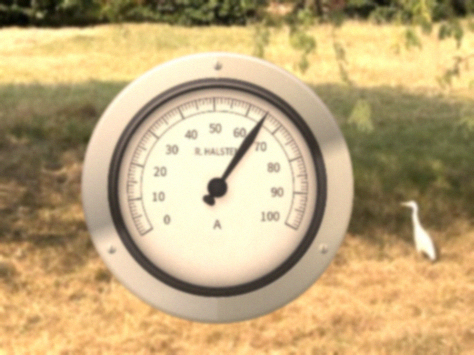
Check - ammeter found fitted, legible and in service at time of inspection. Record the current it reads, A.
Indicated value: 65 A
